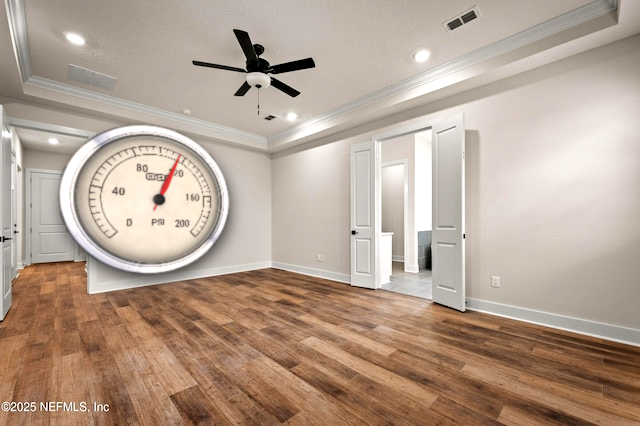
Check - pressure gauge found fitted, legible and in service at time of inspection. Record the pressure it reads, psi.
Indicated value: 115 psi
